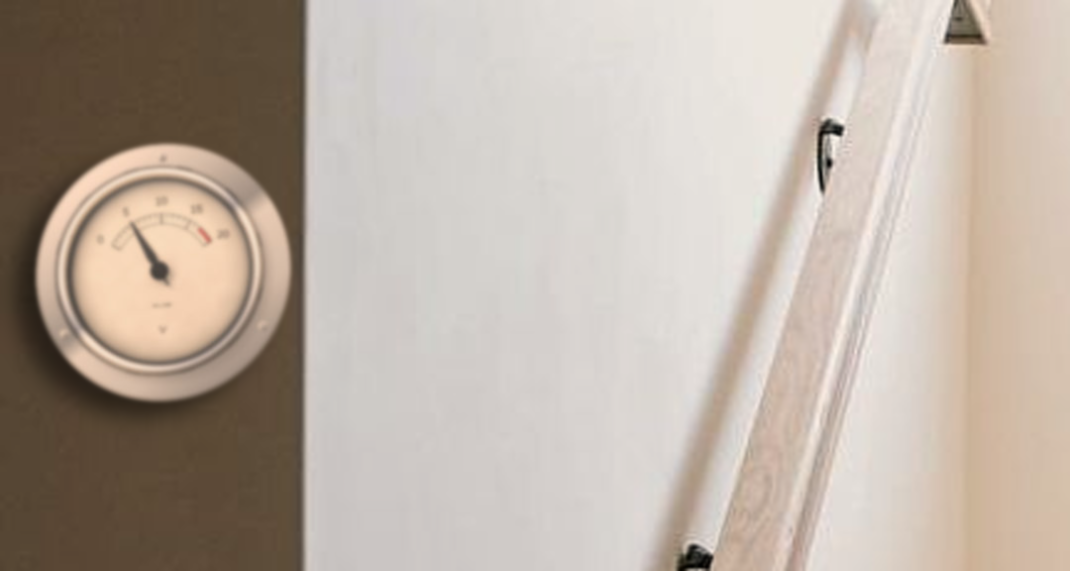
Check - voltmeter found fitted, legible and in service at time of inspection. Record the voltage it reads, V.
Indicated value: 5 V
